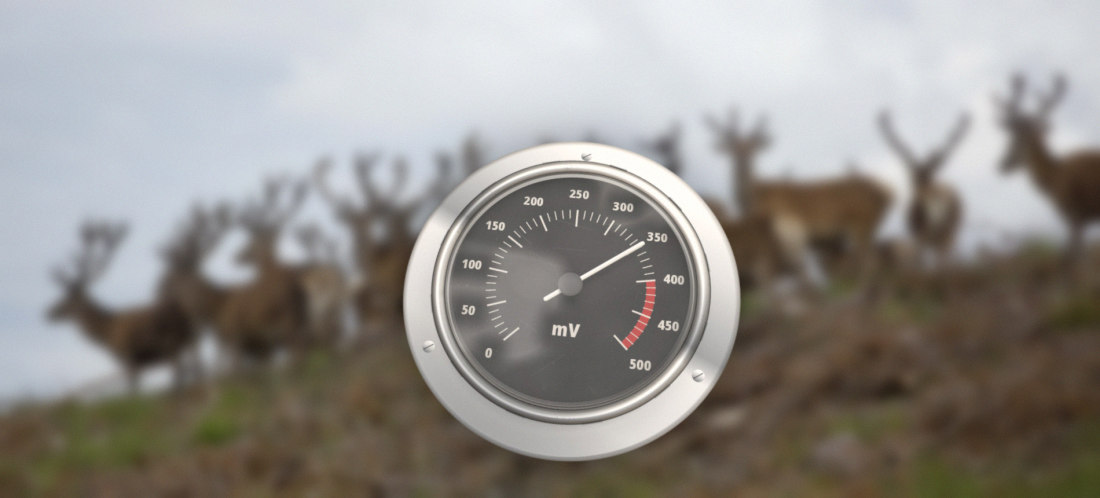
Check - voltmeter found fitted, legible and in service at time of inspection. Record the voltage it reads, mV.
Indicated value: 350 mV
